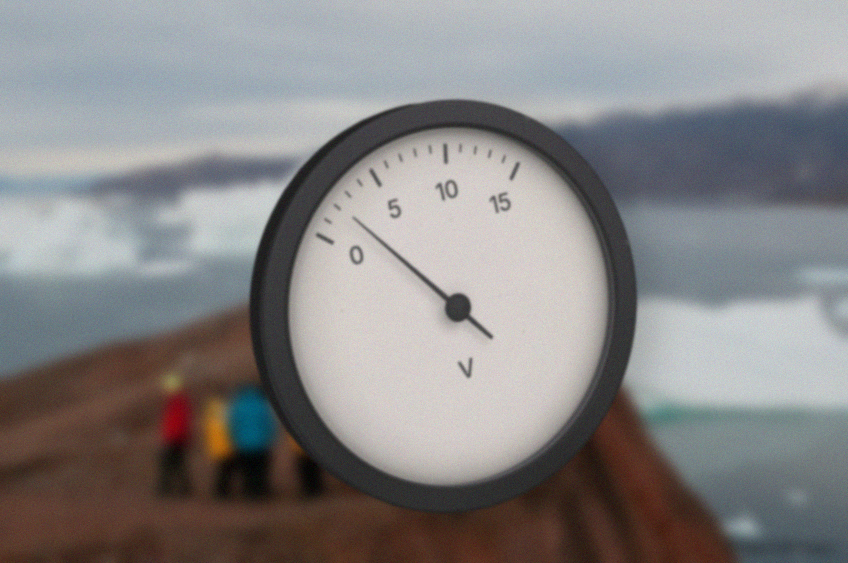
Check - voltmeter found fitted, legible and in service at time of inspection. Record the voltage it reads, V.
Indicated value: 2 V
